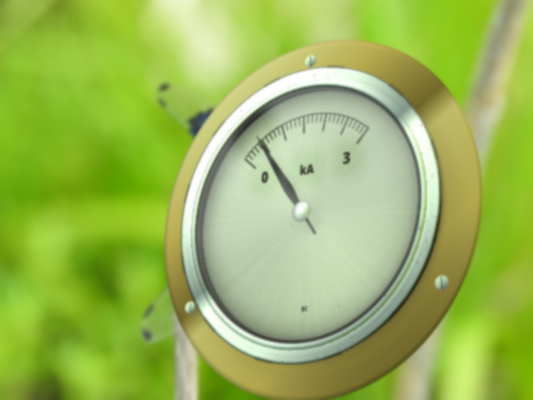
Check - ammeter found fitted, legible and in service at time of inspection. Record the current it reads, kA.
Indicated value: 0.5 kA
